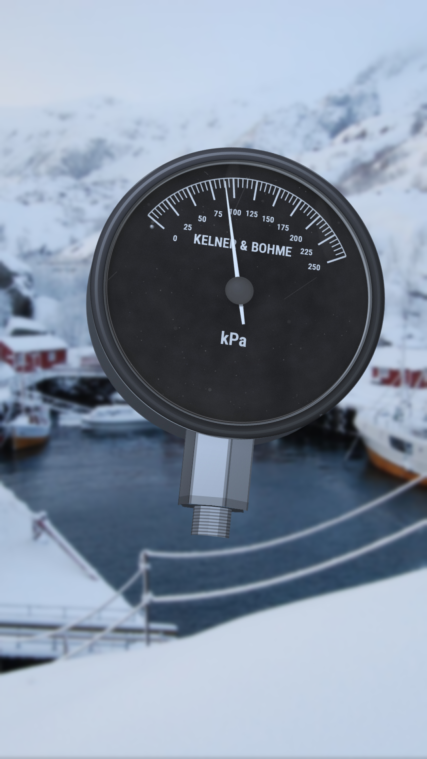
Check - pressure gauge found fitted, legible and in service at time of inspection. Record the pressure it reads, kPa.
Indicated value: 90 kPa
